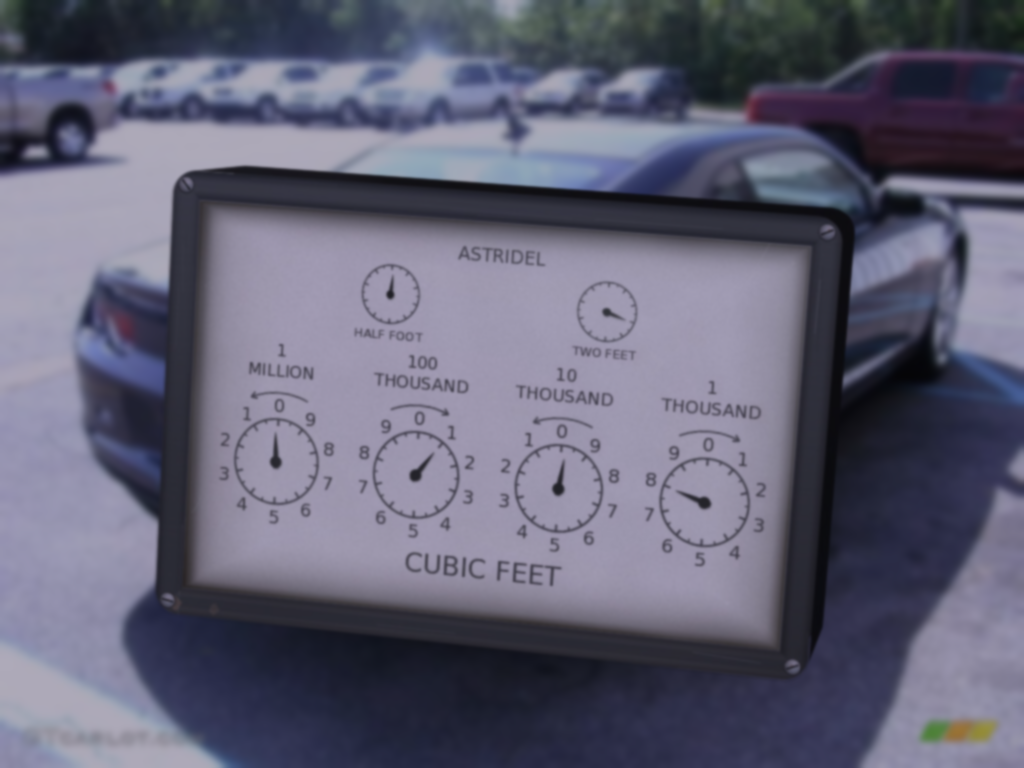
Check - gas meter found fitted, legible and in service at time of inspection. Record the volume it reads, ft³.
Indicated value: 9800 ft³
